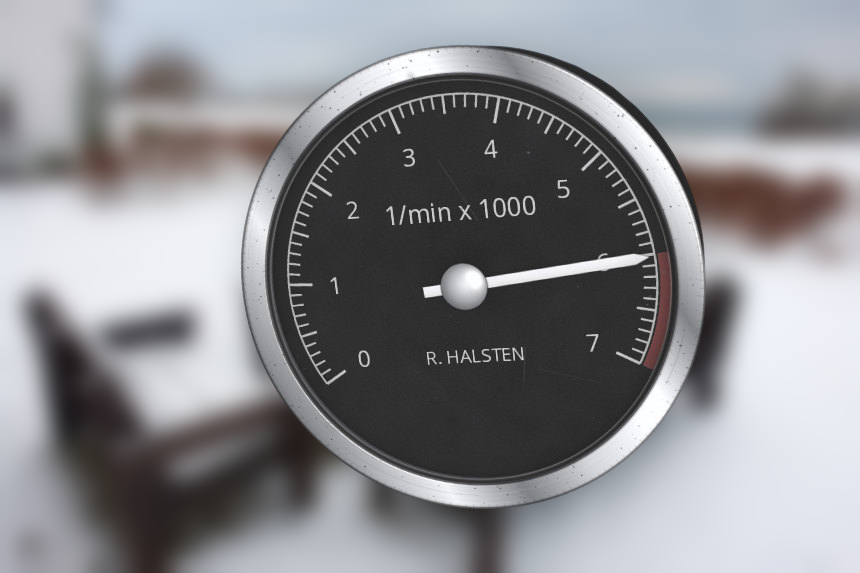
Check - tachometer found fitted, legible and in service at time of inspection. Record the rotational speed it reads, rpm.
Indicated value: 6000 rpm
